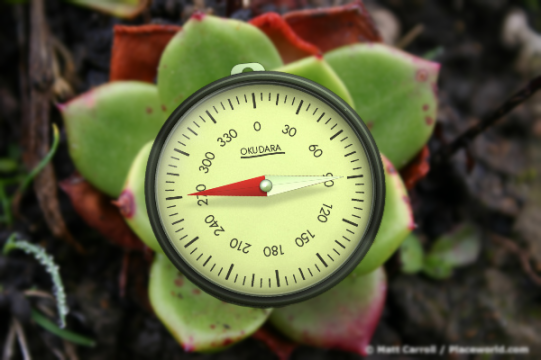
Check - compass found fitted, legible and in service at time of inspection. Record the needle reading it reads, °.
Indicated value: 270 °
